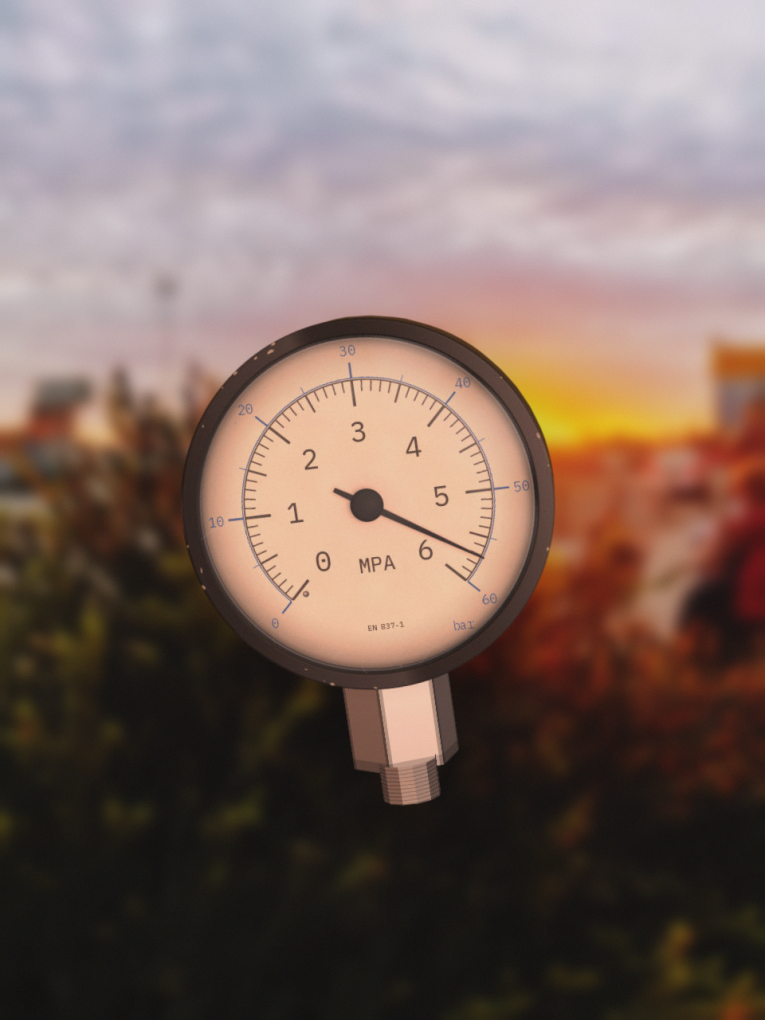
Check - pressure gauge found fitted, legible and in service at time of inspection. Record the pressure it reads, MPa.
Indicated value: 5.7 MPa
